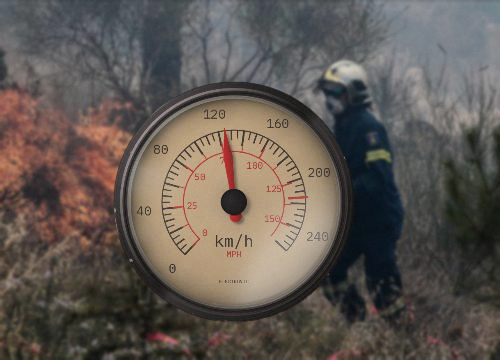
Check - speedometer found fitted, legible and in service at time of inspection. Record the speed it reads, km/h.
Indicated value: 125 km/h
